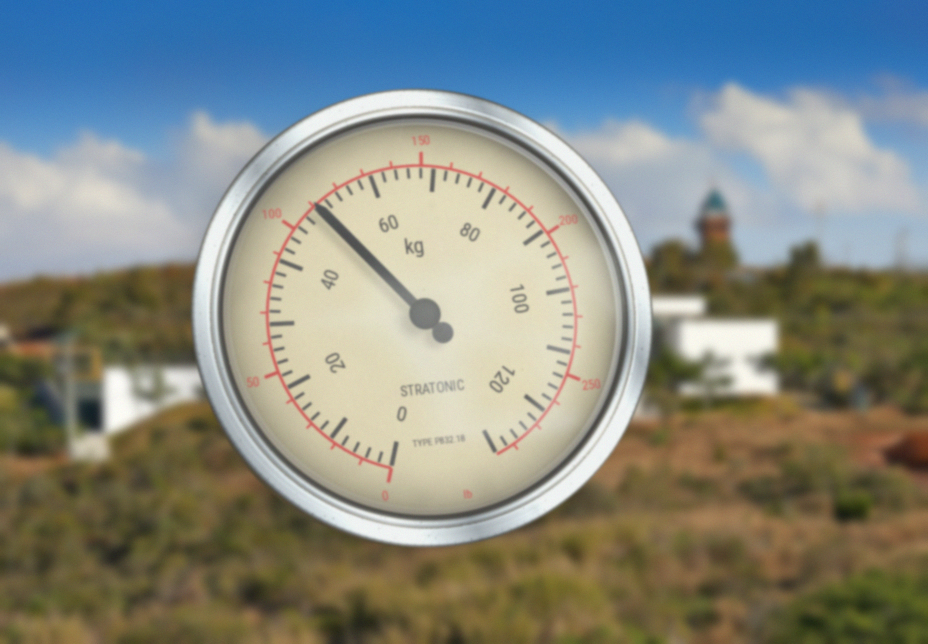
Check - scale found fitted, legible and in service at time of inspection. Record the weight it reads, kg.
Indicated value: 50 kg
